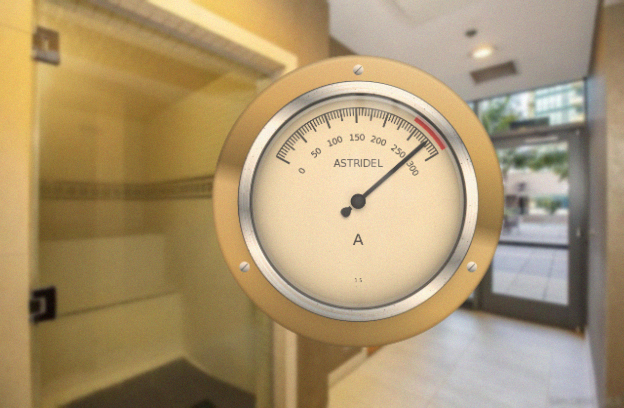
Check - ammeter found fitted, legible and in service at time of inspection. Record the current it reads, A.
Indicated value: 275 A
